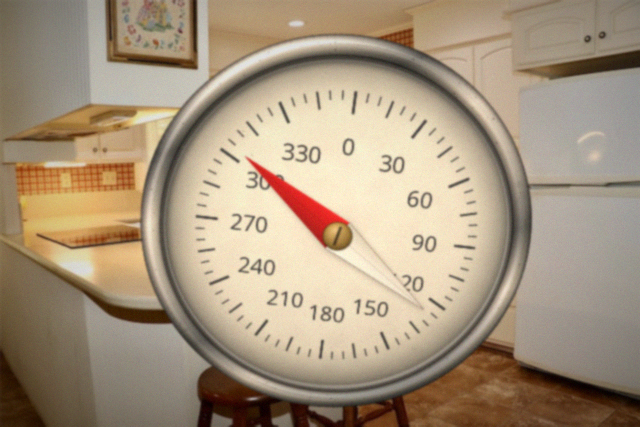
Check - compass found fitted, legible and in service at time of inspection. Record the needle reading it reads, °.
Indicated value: 305 °
